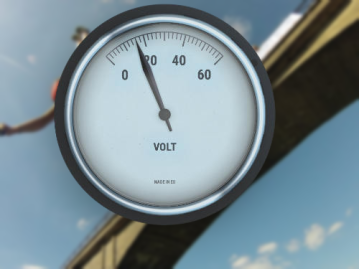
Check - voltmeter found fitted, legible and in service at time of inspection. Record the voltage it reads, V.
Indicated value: 16 V
